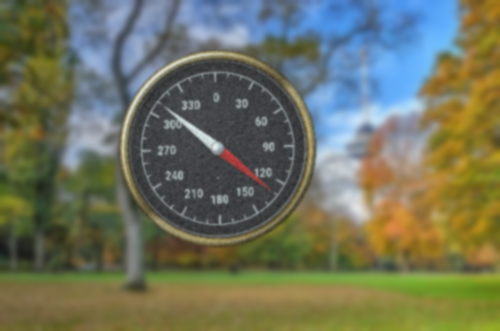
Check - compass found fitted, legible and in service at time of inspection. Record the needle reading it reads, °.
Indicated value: 130 °
